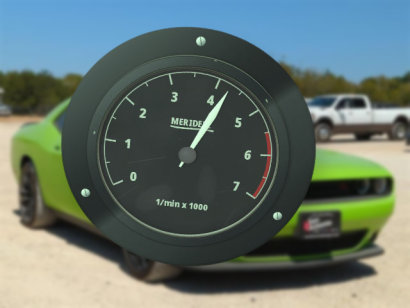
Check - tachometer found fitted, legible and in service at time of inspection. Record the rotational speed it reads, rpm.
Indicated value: 4250 rpm
